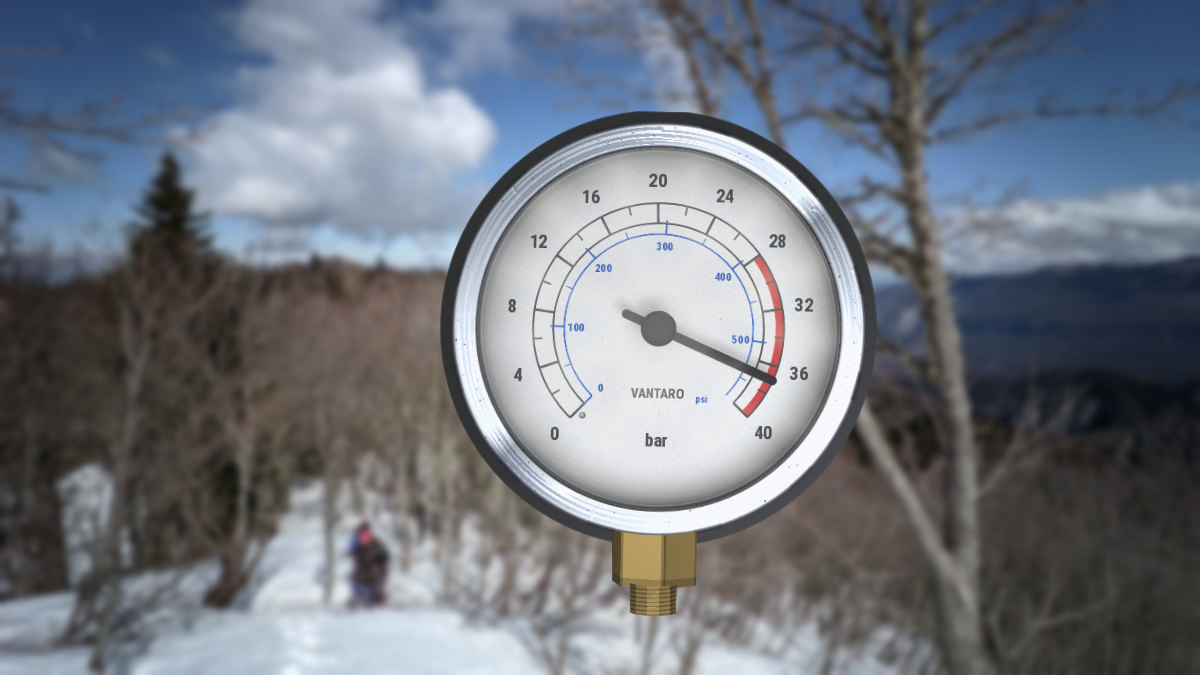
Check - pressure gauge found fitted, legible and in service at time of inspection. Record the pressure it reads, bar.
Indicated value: 37 bar
